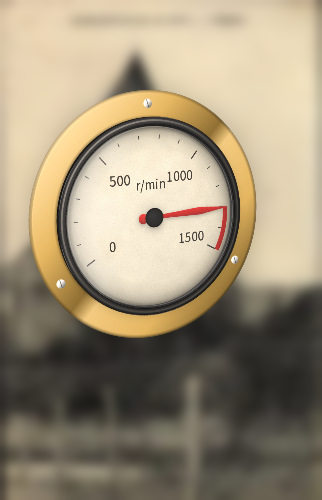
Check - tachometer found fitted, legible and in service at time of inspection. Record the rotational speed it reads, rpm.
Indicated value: 1300 rpm
